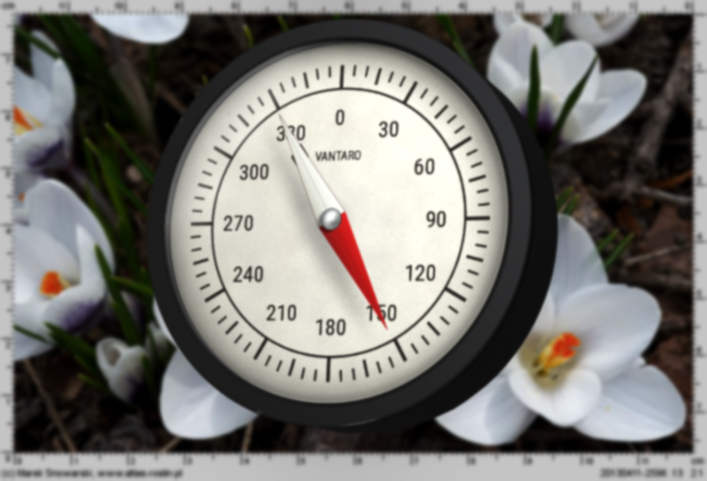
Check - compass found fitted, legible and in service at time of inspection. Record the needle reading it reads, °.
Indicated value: 150 °
